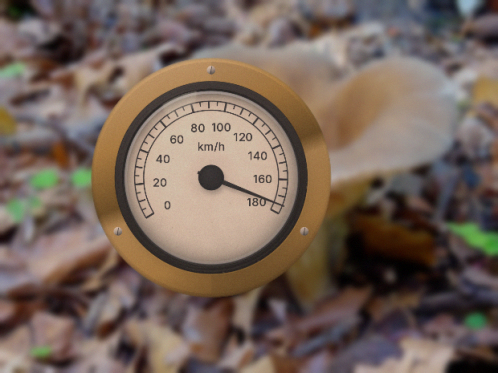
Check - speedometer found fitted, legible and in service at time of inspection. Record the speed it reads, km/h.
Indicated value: 175 km/h
